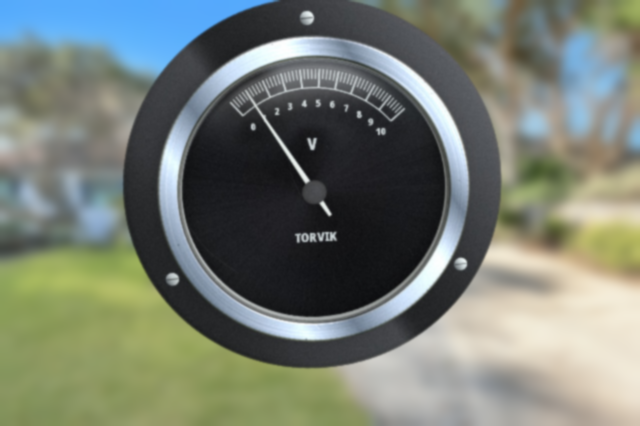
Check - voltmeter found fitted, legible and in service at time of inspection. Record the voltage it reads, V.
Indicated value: 1 V
